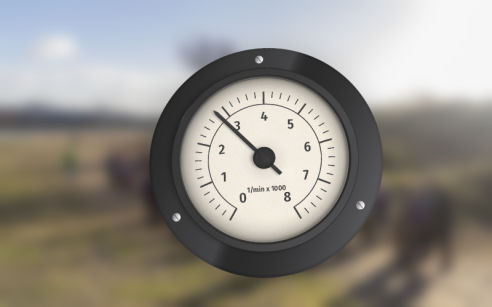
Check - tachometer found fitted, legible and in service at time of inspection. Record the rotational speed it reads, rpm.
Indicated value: 2800 rpm
